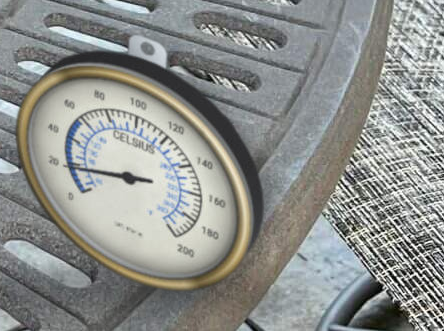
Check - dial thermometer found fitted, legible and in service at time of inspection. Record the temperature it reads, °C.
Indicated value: 20 °C
